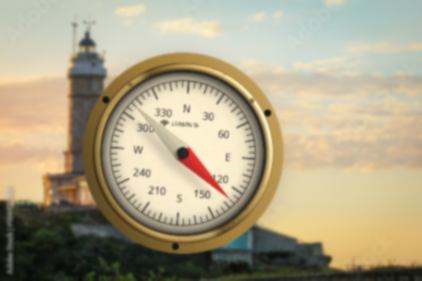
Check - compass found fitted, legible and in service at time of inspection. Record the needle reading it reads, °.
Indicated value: 130 °
